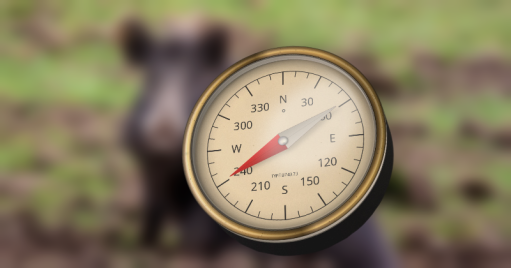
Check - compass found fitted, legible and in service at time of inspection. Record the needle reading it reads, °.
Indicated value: 240 °
